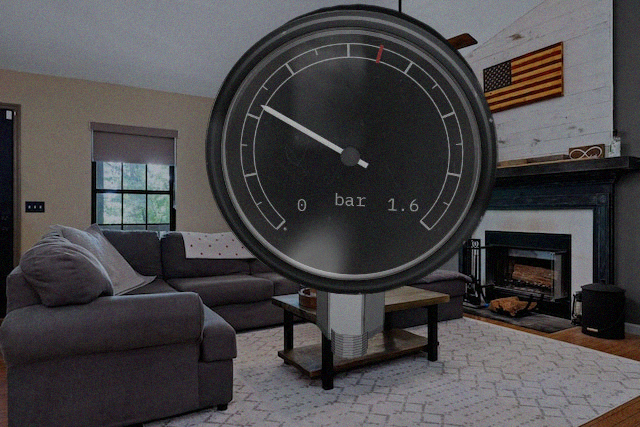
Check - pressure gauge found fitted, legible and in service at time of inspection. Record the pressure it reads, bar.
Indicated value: 0.45 bar
